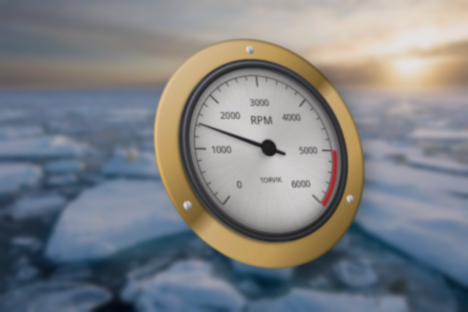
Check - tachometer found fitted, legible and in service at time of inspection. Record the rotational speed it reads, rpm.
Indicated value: 1400 rpm
